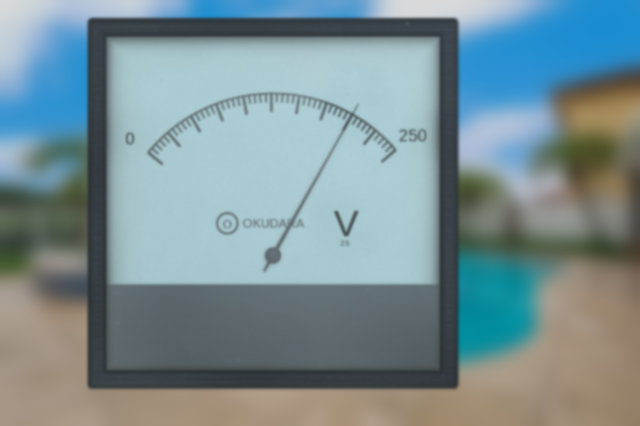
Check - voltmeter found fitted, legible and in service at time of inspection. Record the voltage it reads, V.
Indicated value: 200 V
